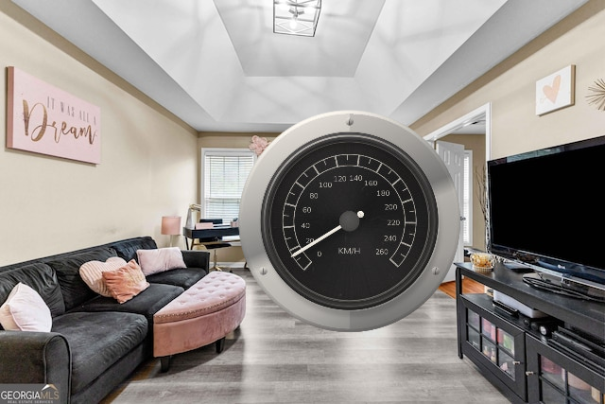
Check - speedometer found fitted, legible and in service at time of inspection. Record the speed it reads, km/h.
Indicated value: 15 km/h
